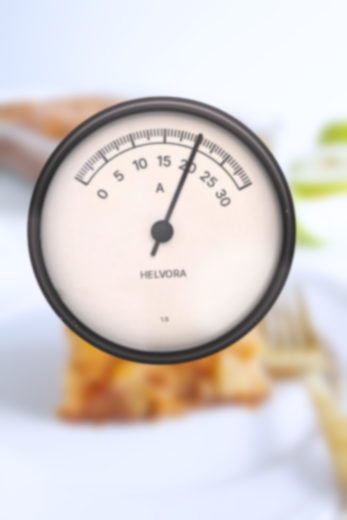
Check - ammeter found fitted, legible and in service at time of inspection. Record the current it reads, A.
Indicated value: 20 A
